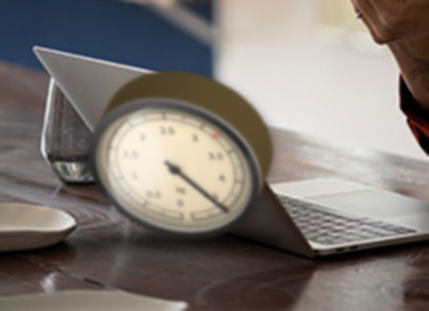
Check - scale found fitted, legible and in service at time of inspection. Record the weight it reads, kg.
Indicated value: 4.5 kg
